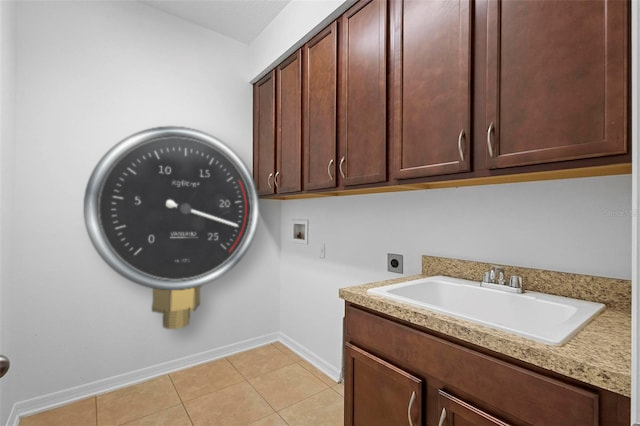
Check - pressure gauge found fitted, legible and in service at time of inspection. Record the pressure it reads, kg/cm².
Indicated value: 22.5 kg/cm²
